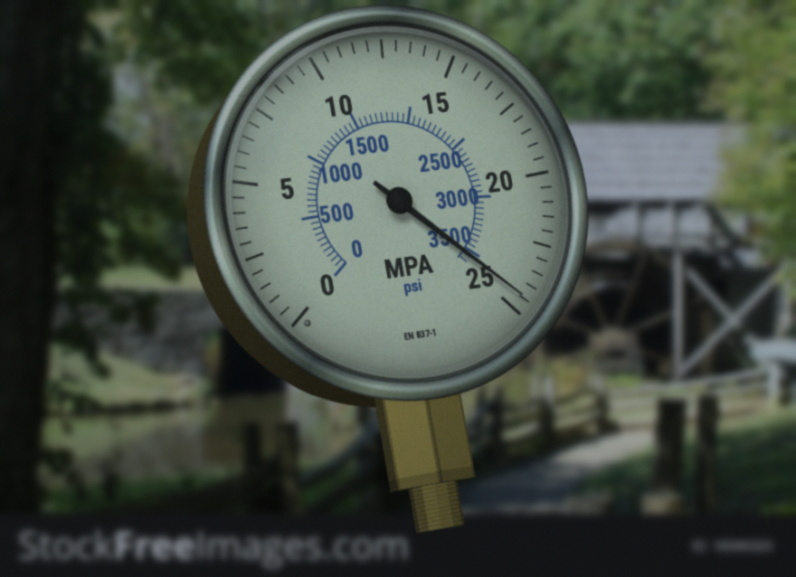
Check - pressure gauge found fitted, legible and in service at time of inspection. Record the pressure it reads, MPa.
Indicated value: 24.5 MPa
